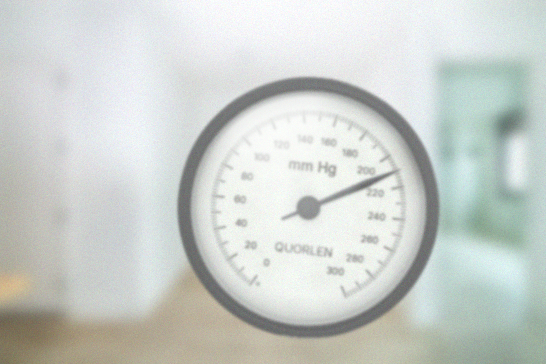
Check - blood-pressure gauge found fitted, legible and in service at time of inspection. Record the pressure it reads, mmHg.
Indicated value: 210 mmHg
